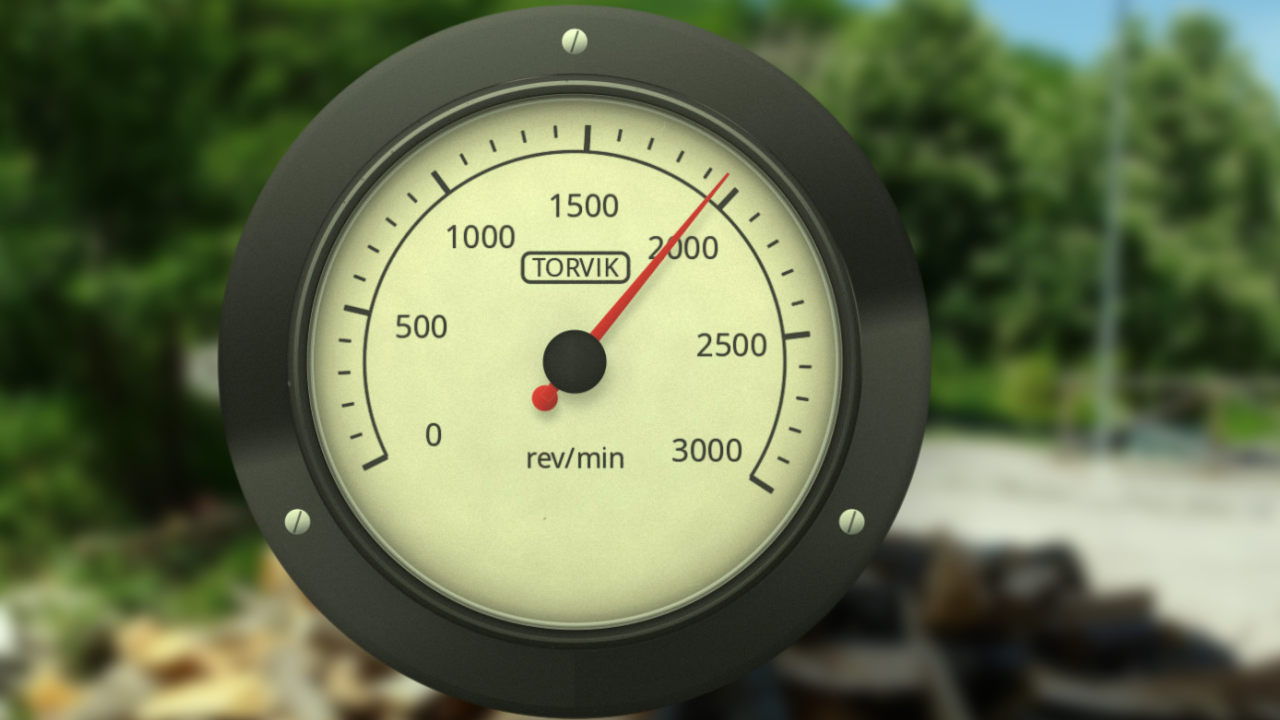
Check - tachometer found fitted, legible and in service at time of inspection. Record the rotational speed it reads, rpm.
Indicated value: 1950 rpm
